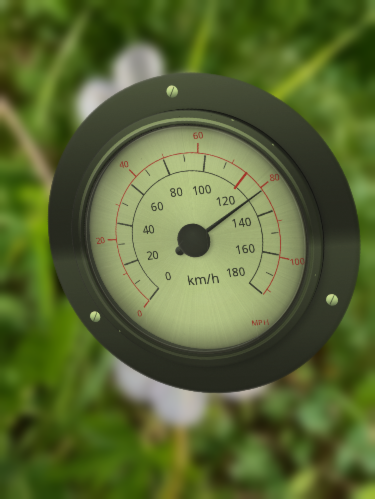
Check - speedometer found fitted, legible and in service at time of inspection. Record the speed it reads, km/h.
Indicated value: 130 km/h
